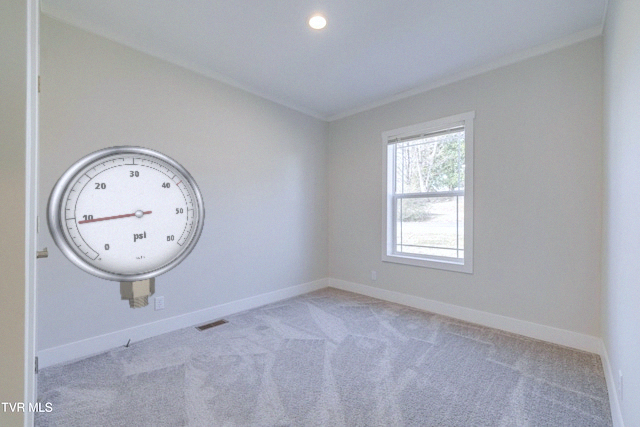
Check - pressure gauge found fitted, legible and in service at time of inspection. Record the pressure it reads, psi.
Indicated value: 9 psi
